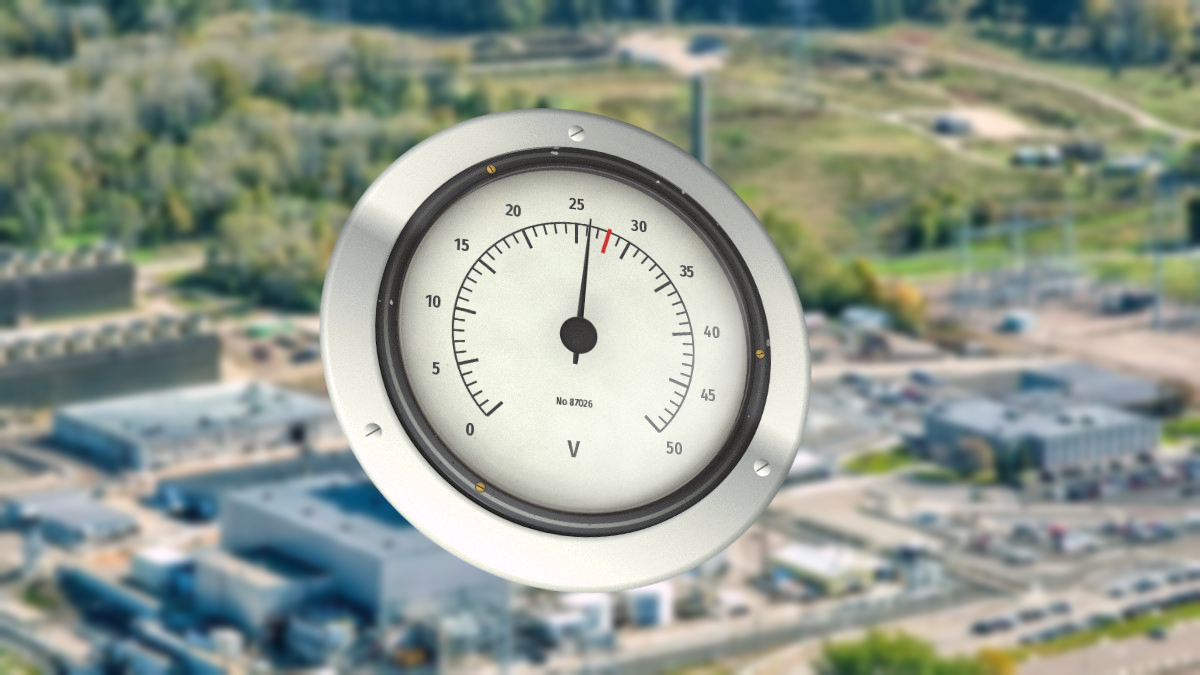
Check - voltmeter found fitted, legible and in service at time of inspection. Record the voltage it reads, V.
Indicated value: 26 V
